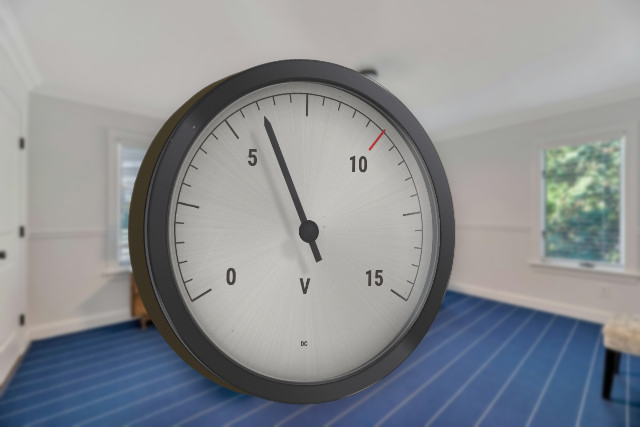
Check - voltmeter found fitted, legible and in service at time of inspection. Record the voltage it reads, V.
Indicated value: 6 V
